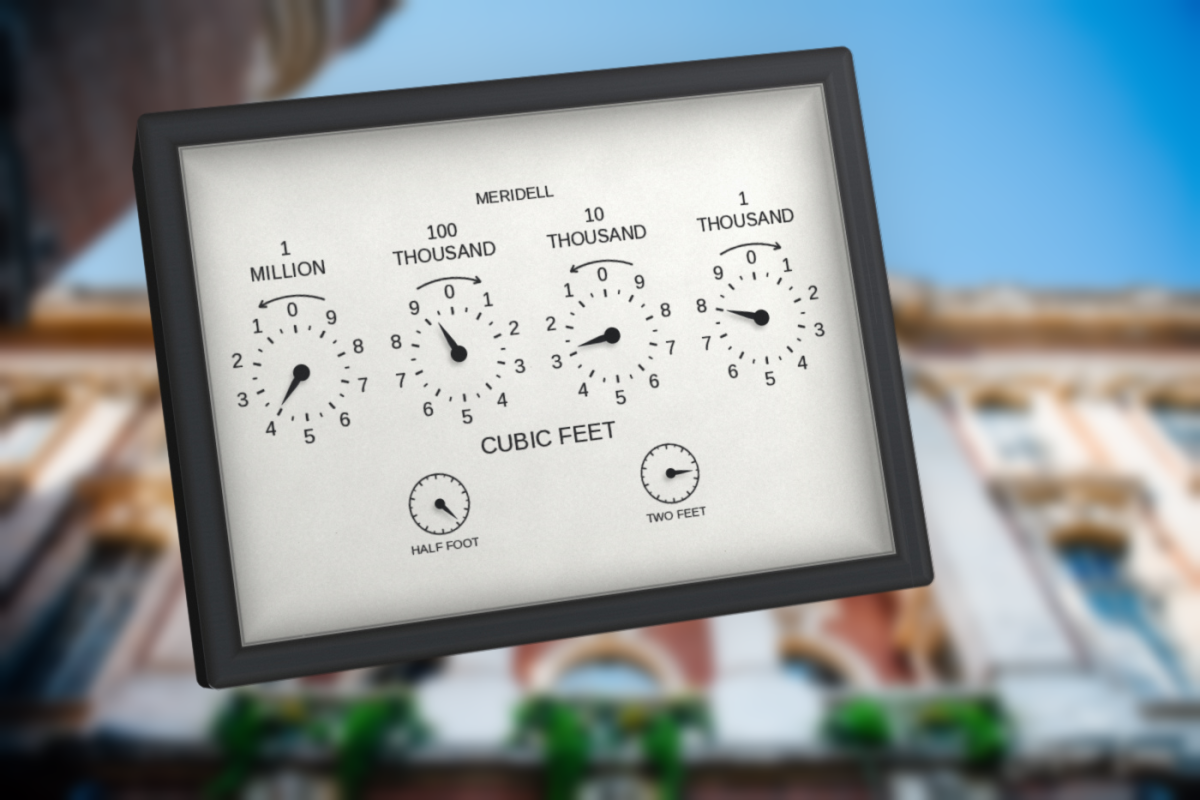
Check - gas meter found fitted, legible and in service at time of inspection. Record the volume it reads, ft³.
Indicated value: 392800 ft³
